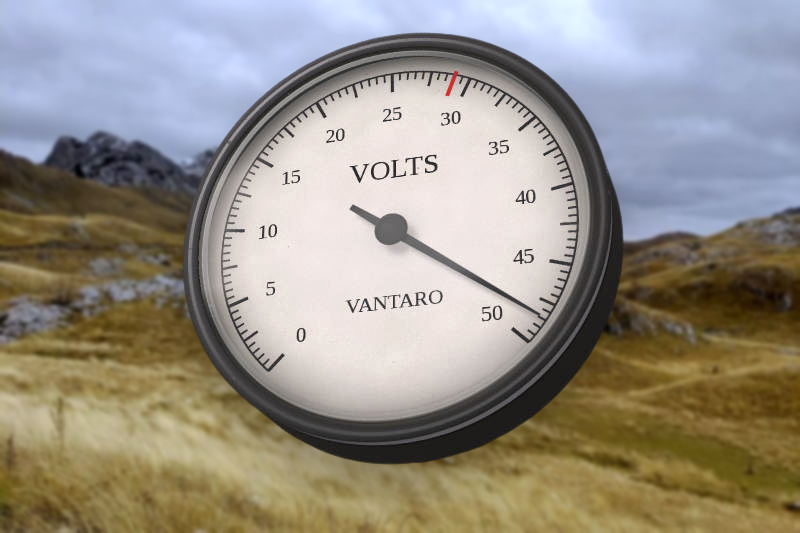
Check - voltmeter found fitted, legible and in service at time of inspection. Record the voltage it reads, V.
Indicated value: 48.5 V
